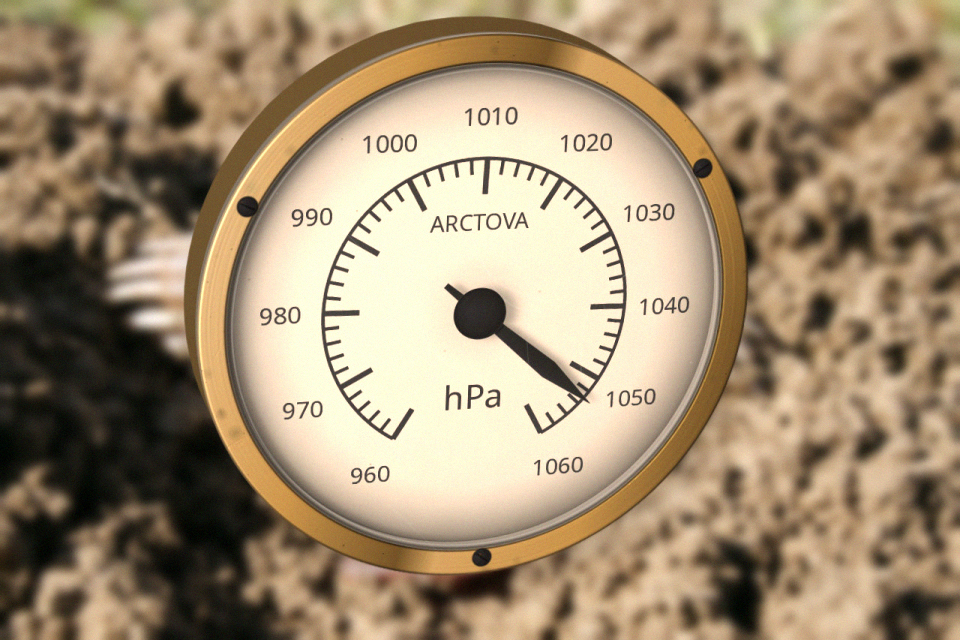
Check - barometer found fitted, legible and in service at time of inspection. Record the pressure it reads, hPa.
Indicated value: 1053 hPa
